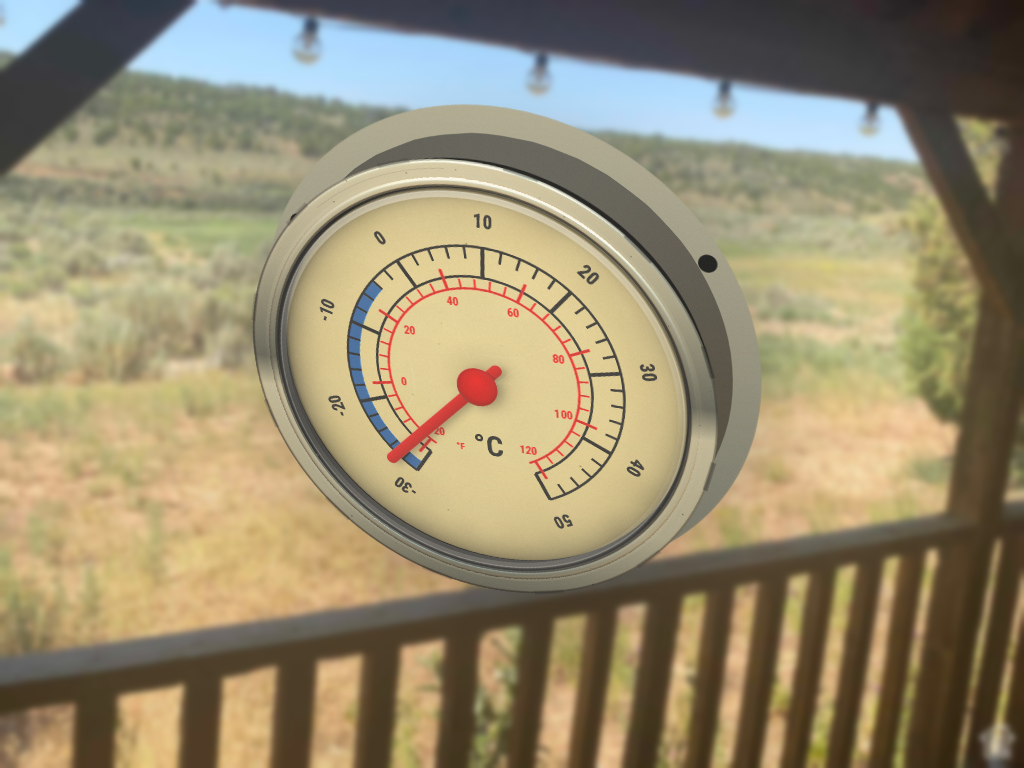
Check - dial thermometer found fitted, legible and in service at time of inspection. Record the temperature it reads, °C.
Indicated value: -27 °C
